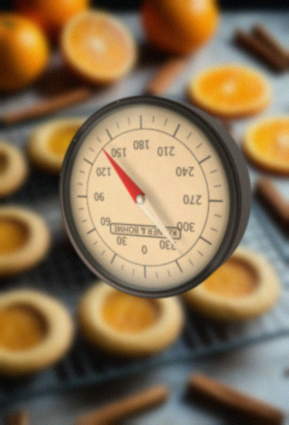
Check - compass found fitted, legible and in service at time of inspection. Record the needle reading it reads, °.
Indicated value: 140 °
